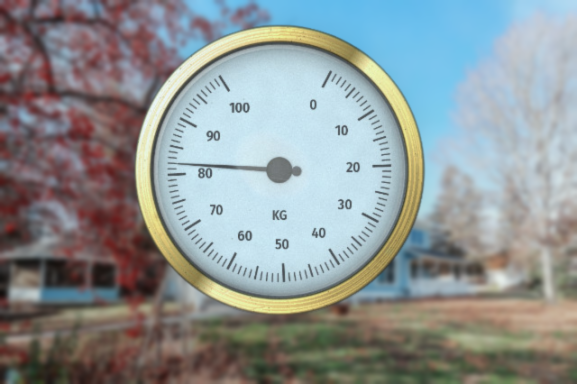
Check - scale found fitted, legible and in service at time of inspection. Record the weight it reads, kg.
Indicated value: 82 kg
